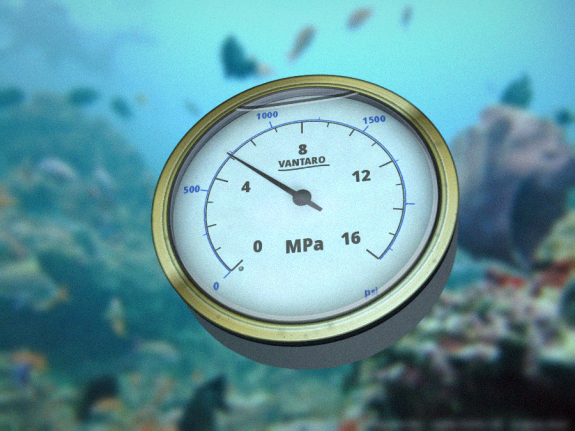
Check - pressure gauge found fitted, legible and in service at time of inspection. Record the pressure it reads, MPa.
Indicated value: 5 MPa
